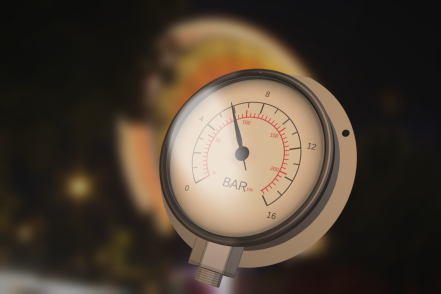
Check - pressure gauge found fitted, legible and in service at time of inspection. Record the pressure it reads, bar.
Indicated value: 6 bar
